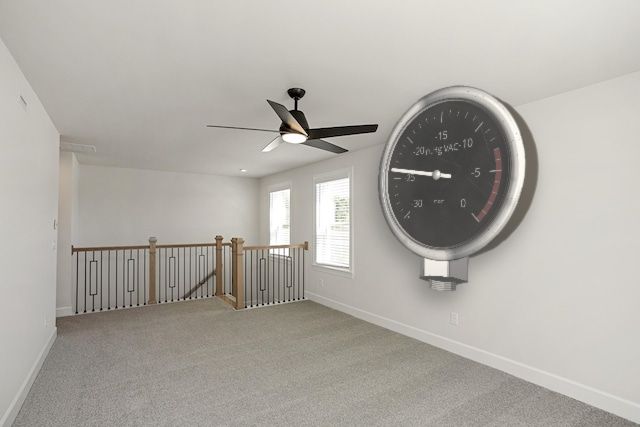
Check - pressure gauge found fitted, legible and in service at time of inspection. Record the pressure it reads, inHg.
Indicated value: -24 inHg
